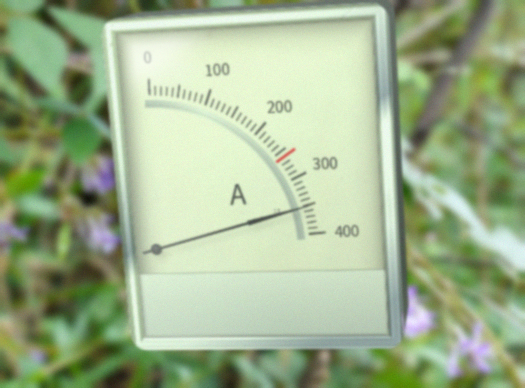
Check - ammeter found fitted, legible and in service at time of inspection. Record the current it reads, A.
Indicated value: 350 A
